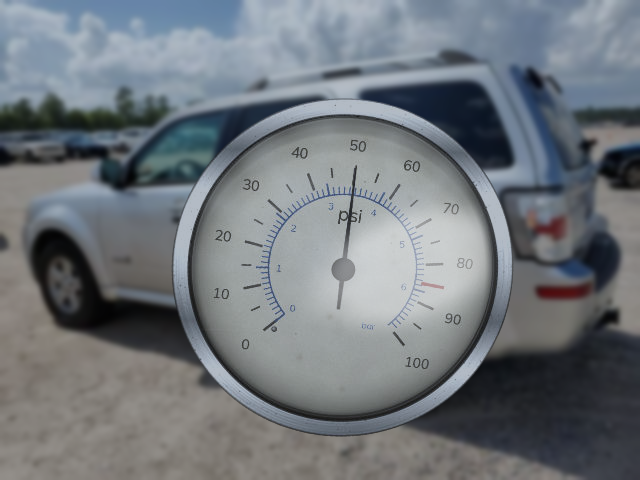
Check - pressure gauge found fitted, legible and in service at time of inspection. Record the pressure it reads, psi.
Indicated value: 50 psi
